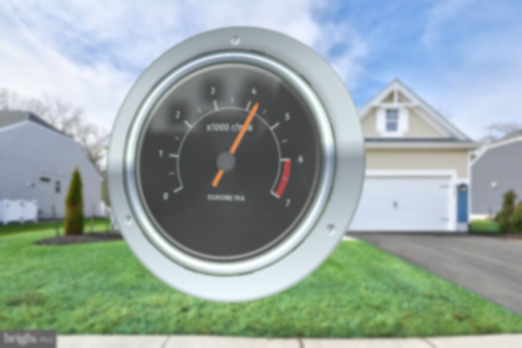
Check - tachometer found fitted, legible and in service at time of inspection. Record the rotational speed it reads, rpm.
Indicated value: 4250 rpm
